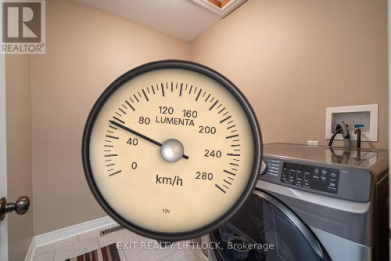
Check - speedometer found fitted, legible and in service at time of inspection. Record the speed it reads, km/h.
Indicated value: 55 km/h
